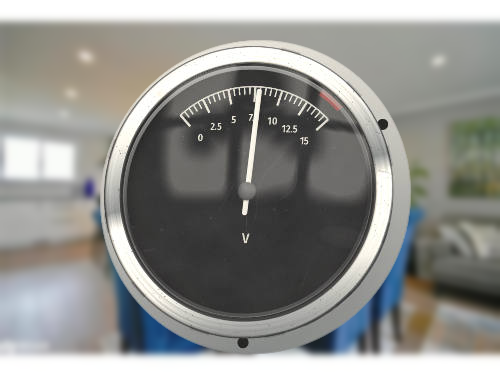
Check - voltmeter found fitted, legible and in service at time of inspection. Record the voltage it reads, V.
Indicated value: 8 V
